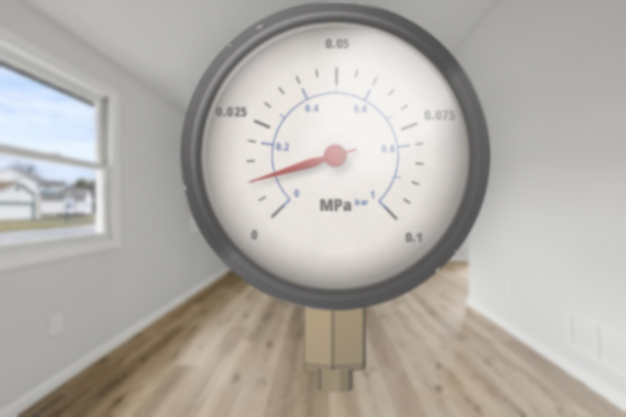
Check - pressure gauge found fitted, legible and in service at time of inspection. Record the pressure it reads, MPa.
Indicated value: 0.01 MPa
